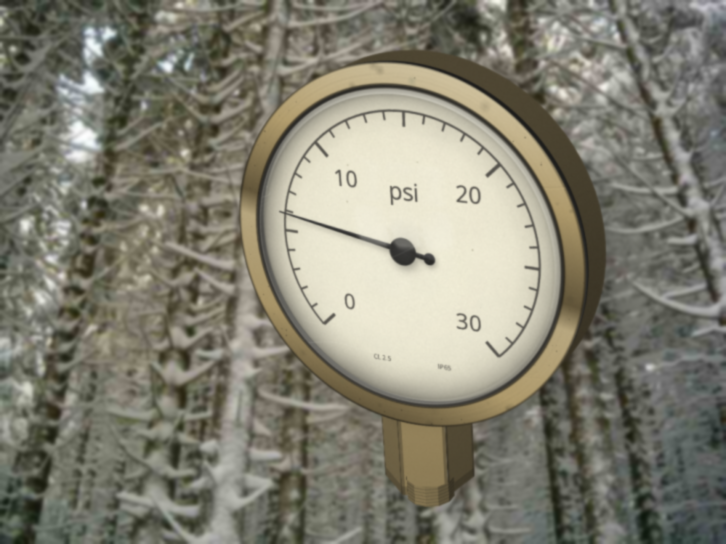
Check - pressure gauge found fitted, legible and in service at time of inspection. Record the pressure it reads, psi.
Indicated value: 6 psi
